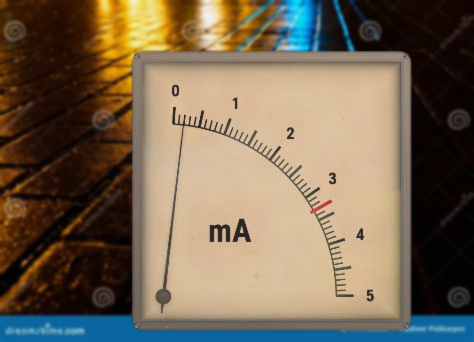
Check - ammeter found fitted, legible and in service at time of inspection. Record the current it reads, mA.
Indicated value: 0.2 mA
